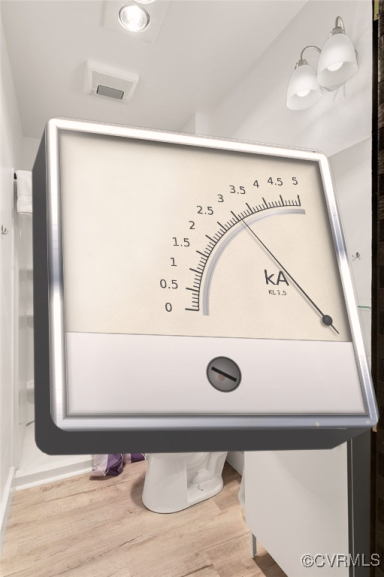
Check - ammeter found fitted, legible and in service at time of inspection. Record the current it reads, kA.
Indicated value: 3 kA
